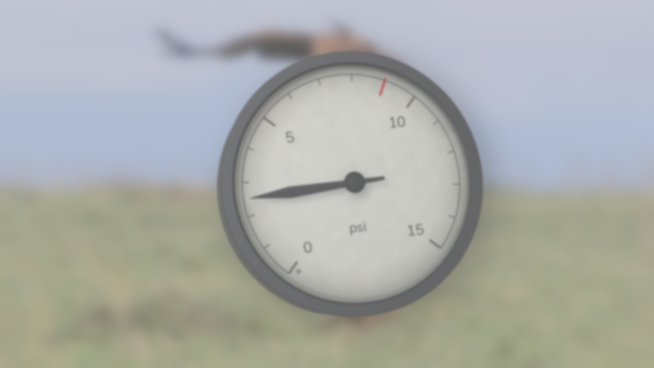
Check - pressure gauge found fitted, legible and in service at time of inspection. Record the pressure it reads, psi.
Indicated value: 2.5 psi
